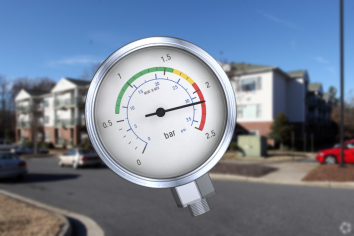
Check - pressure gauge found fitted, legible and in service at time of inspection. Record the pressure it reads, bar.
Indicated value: 2.15 bar
